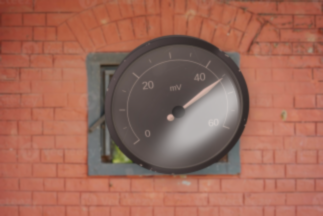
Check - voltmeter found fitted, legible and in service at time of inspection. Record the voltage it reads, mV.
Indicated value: 45 mV
